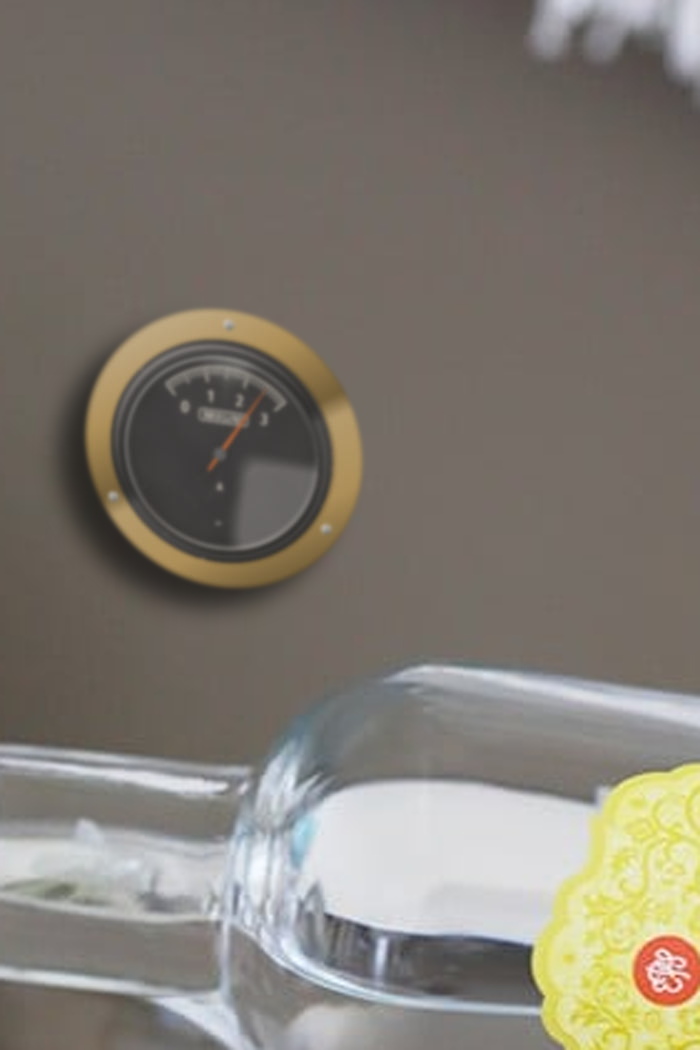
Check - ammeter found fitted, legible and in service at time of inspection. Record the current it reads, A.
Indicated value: 2.5 A
